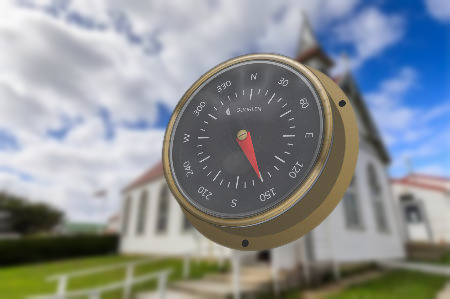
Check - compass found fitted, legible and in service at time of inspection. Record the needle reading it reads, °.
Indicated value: 150 °
